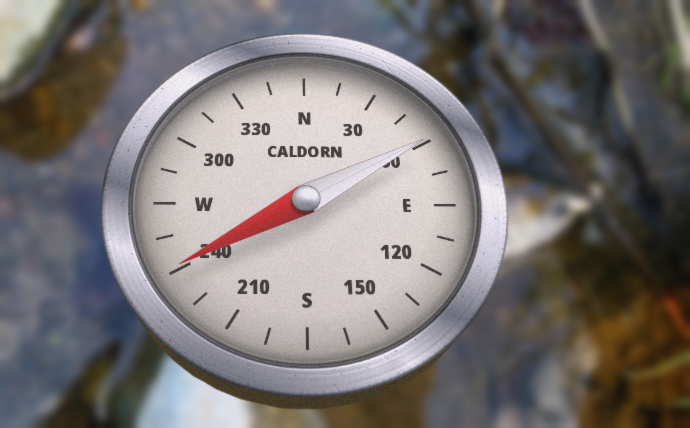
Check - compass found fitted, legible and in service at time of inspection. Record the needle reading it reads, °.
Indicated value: 240 °
